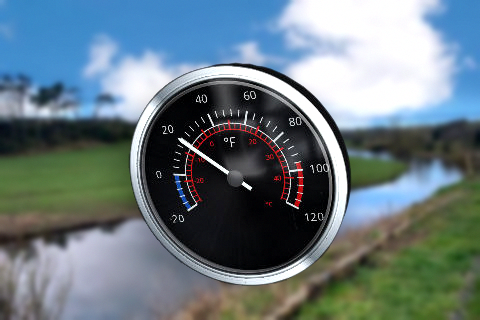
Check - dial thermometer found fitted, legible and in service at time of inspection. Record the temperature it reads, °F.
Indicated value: 20 °F
